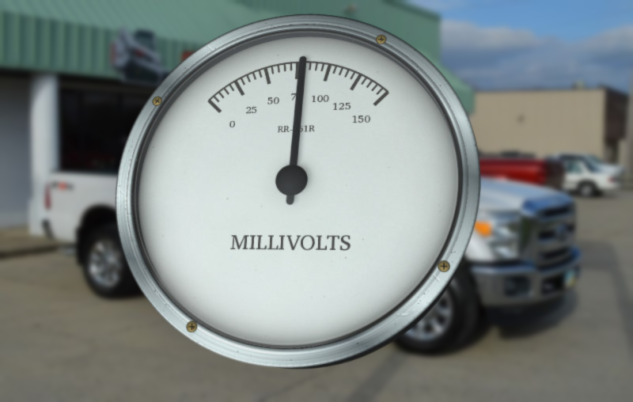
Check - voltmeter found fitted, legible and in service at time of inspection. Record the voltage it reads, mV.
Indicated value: 80 mV
